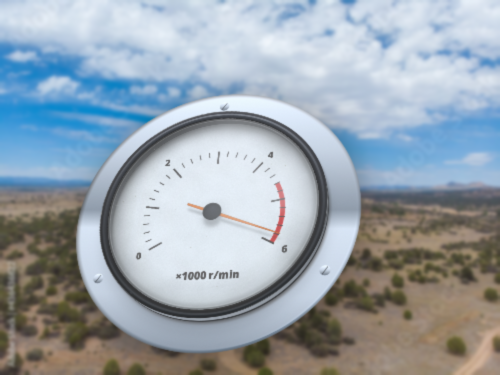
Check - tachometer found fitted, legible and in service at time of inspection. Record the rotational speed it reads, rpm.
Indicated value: 5800 rpm
